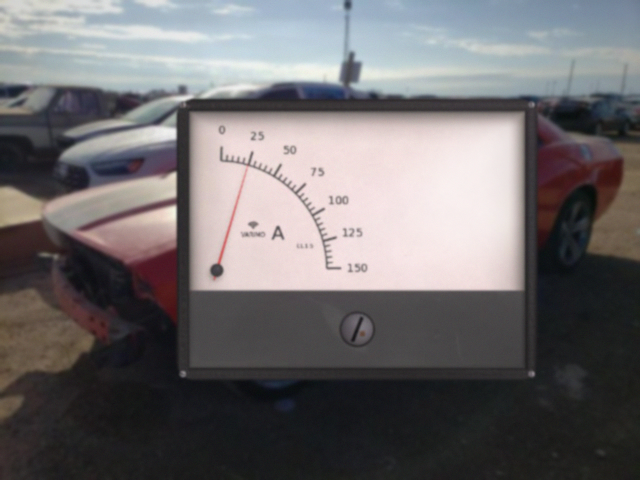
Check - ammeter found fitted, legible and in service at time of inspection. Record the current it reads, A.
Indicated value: 25 A
